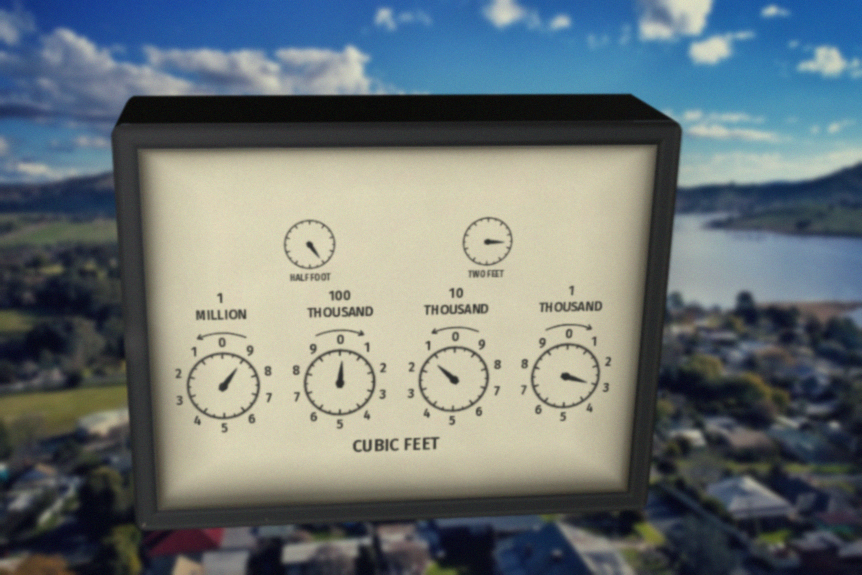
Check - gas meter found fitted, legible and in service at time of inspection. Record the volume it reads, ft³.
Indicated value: 901300 ft³
